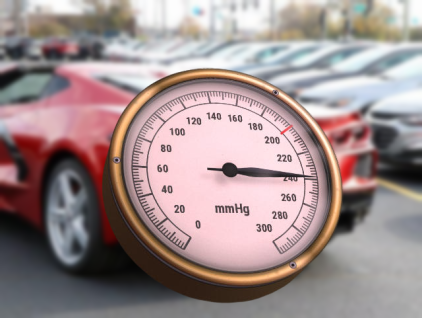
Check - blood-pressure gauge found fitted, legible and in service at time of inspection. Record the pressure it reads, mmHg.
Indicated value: 240 mmHg
